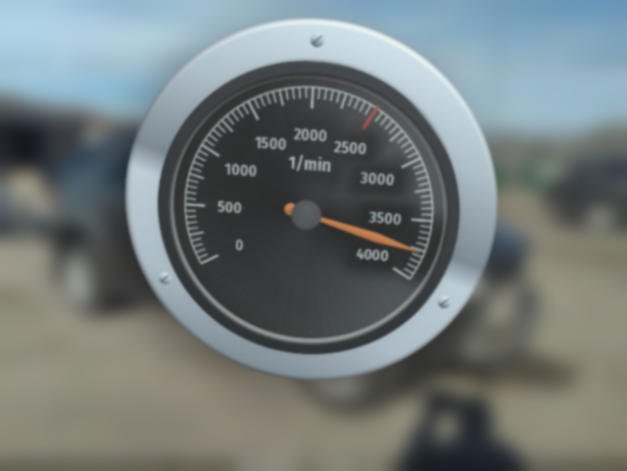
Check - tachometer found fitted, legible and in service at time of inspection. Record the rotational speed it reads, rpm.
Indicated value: 3750 rpm
